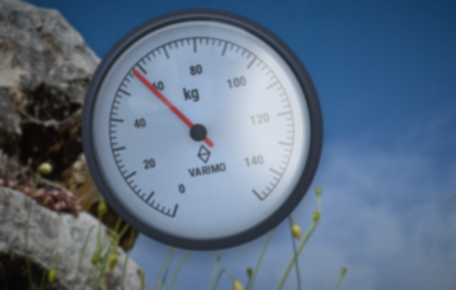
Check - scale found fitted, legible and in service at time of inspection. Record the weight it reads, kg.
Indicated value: 58 kg
